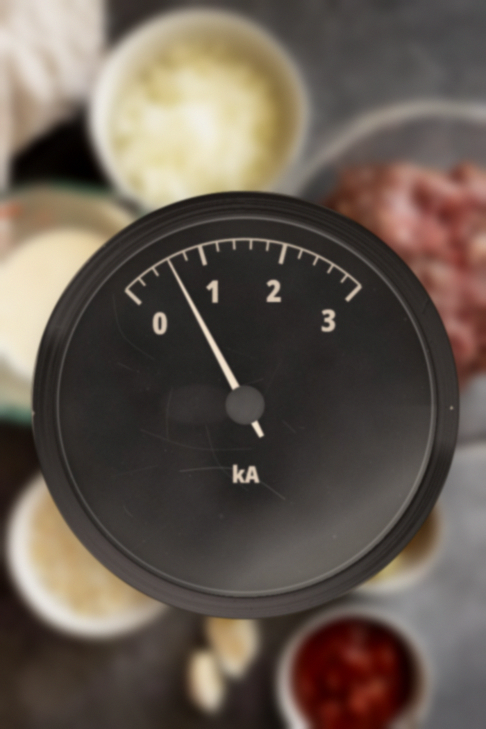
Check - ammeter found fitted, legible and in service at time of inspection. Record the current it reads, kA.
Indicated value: 0.6 kA
